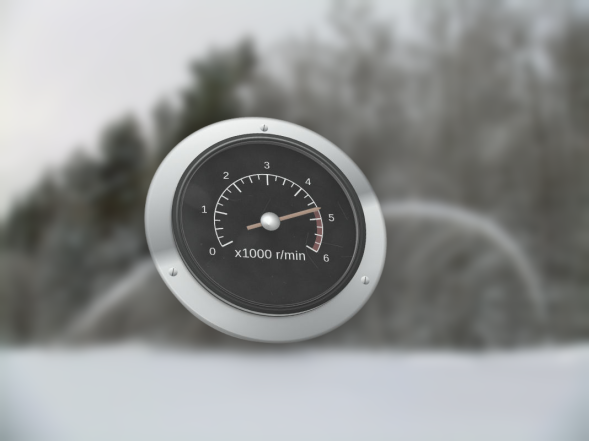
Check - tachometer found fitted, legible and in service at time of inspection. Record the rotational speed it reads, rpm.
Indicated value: 4750 rpm
